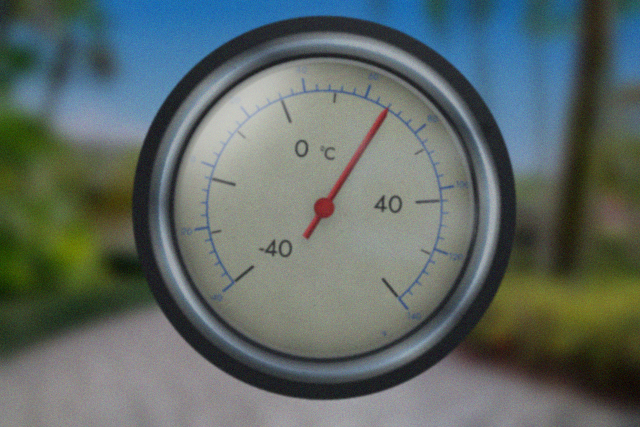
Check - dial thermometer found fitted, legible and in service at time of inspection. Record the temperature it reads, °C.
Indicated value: 20 °C
